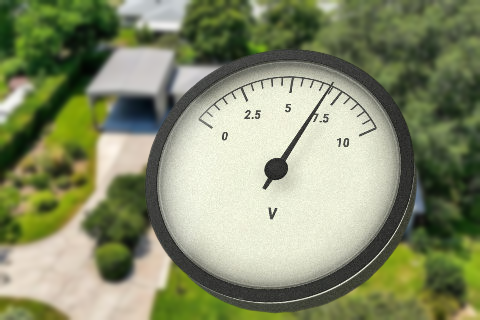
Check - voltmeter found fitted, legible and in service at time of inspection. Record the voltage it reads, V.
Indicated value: 7 V
